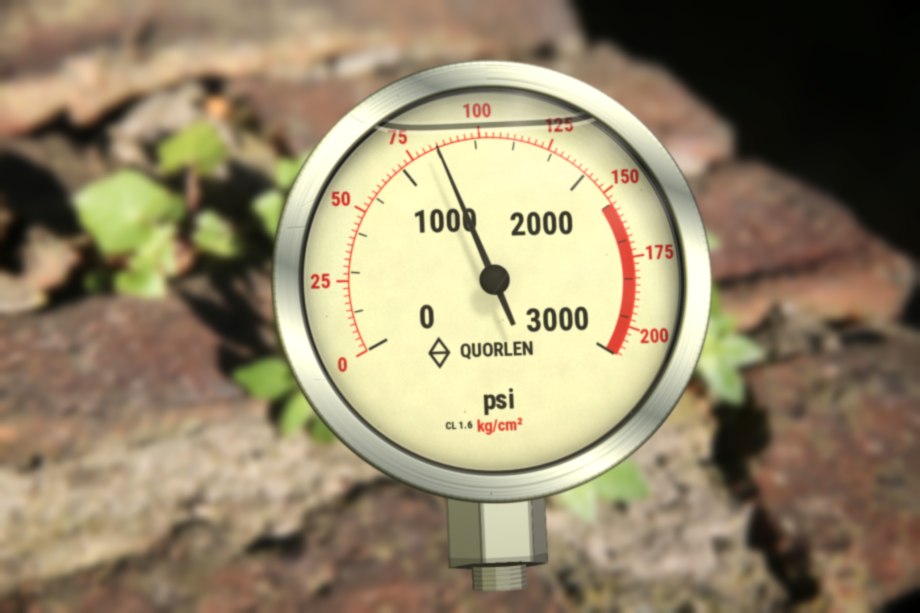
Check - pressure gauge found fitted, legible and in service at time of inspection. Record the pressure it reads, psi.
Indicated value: 1200 psi
